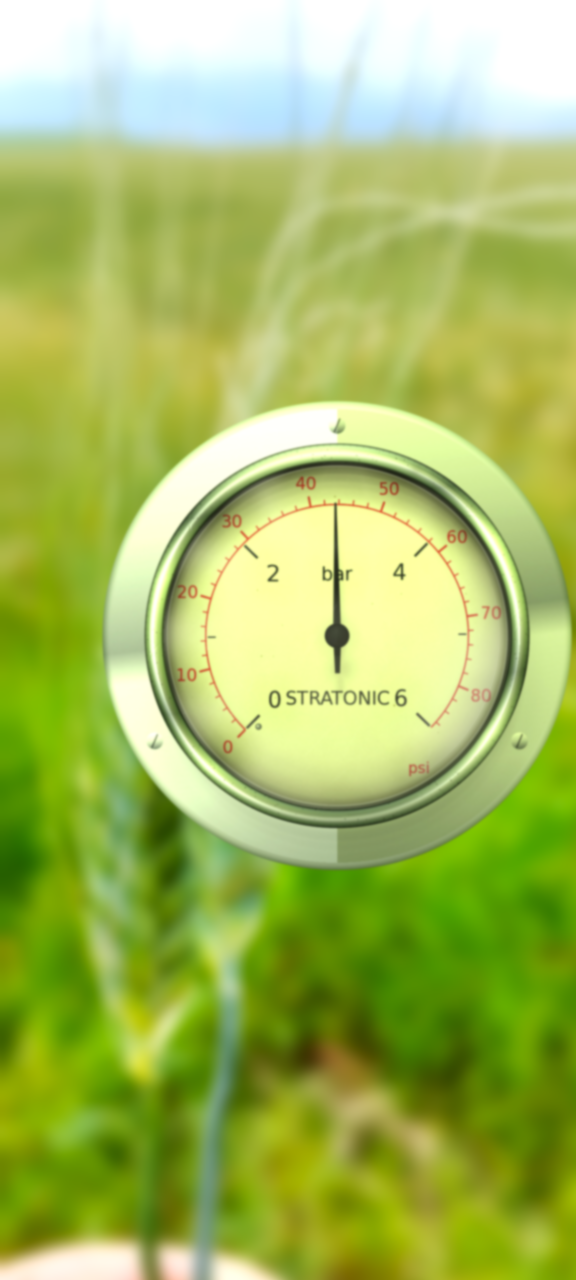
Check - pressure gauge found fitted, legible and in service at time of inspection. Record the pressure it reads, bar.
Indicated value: 3 bar
